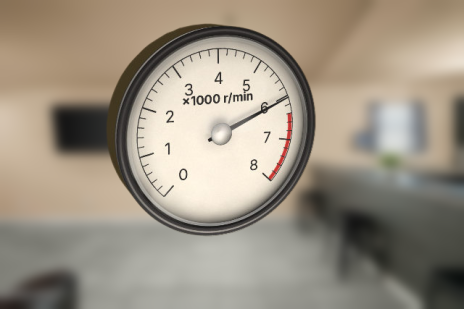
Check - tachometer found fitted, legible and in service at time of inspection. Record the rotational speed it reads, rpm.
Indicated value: 6000 rpm
